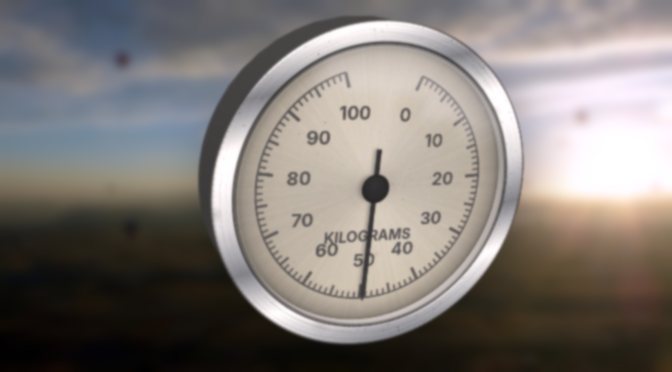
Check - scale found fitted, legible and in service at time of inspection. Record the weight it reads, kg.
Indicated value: 50 kg
